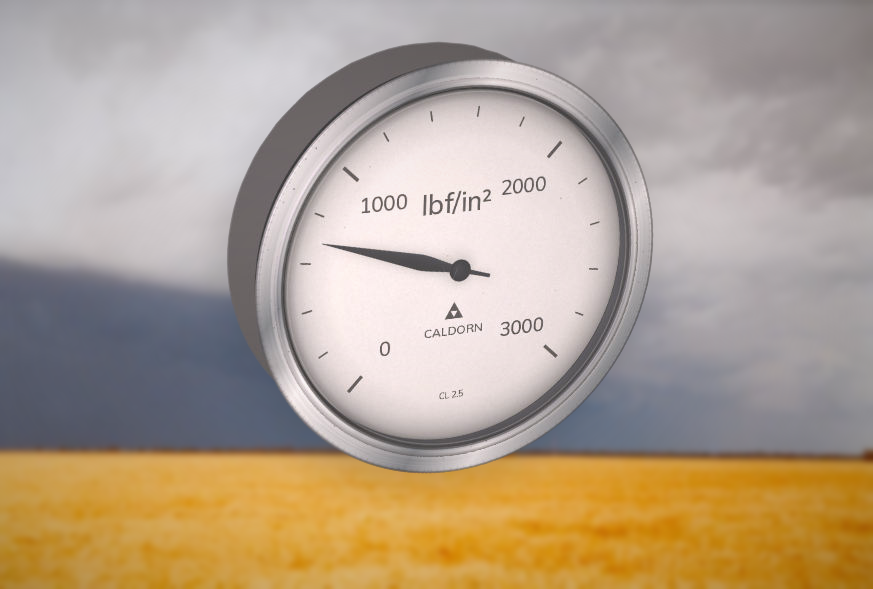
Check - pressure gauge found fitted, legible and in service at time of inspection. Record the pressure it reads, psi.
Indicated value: 700 psi
